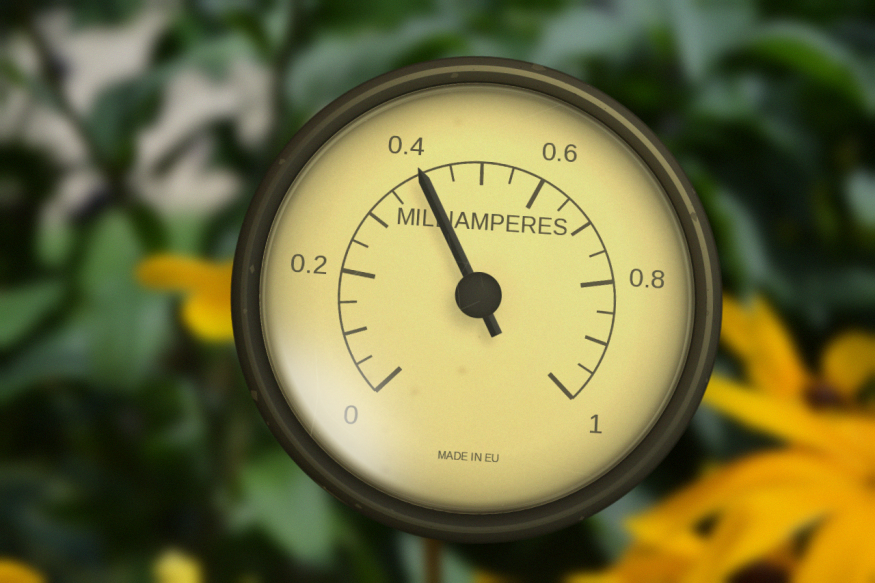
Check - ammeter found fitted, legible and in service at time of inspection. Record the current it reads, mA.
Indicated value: 0.4 mA
